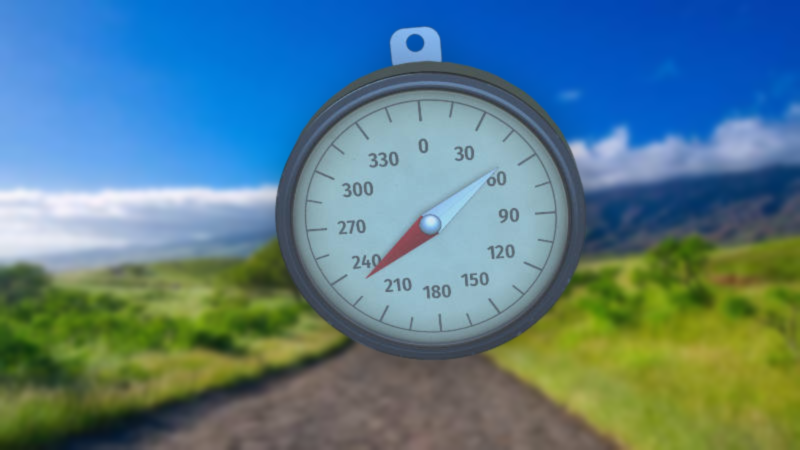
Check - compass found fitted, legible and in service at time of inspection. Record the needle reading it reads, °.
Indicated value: 232.5 °
